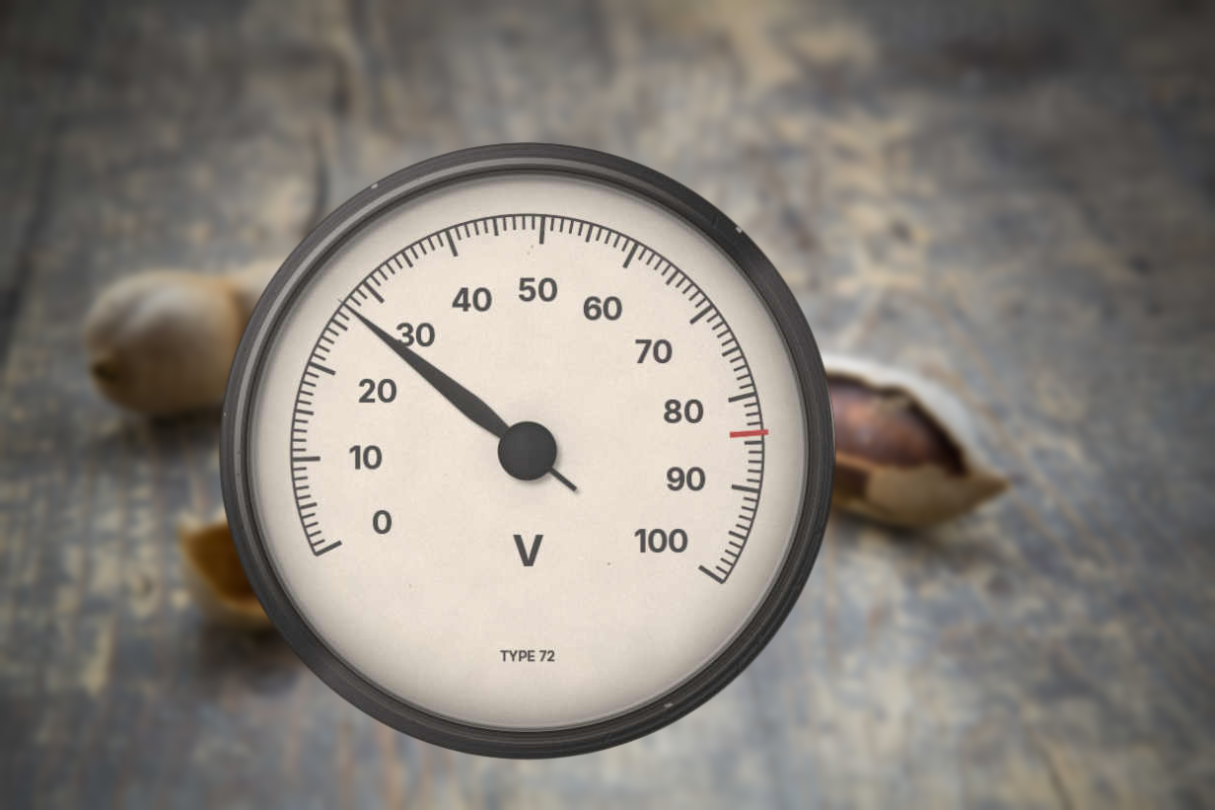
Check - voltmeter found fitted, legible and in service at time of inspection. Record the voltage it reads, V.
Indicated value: 27 V
